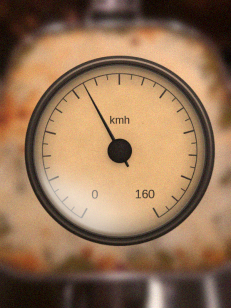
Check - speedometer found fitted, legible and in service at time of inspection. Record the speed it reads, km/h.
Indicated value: 65 km/h
